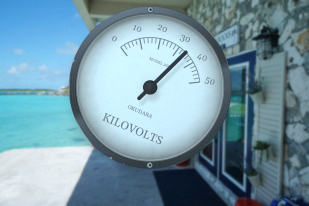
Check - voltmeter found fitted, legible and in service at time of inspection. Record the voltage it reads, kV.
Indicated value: 34 kV
